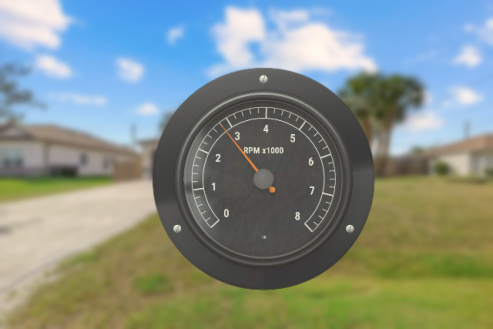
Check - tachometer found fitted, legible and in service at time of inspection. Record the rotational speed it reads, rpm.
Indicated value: 2800 rpm
